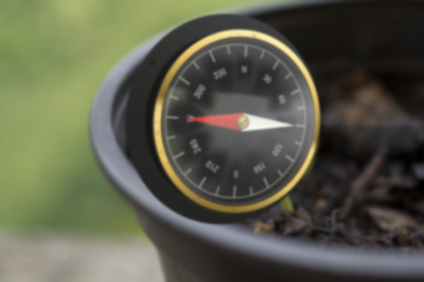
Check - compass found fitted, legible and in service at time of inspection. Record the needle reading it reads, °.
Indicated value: 270 °
